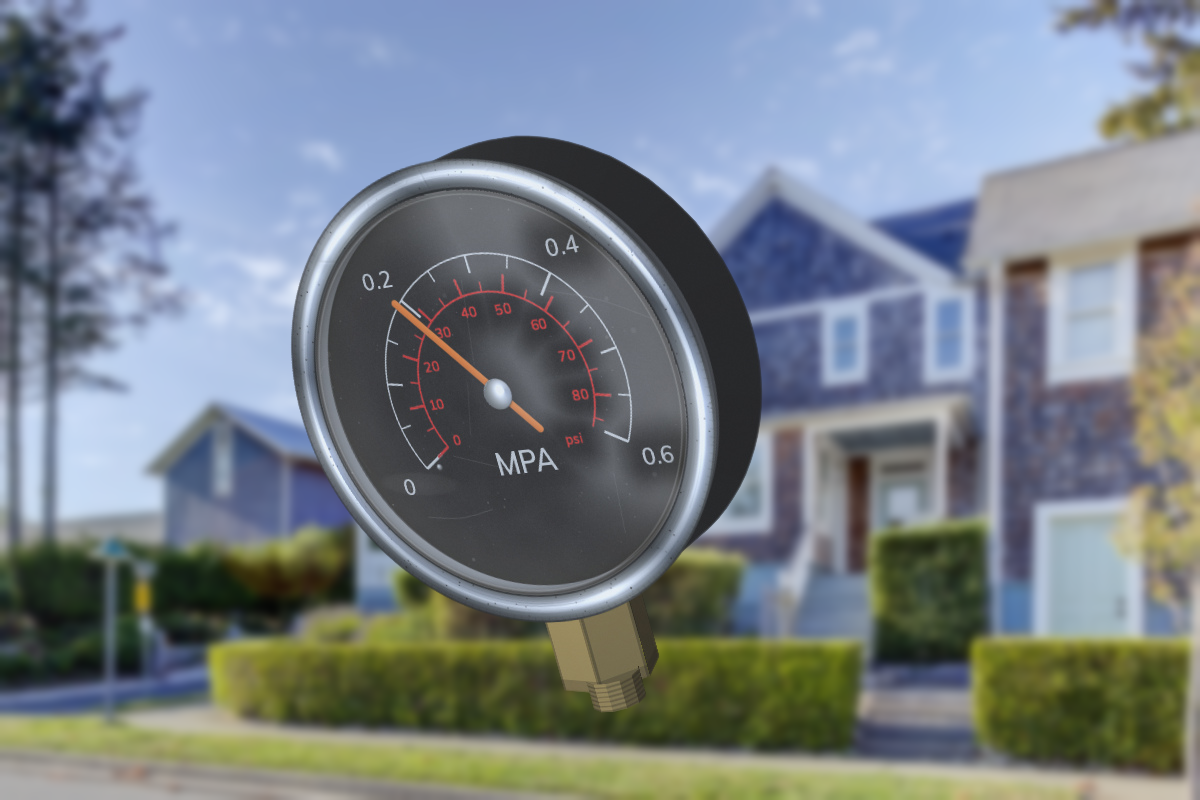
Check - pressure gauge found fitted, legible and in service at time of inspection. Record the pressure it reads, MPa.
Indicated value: 0.2 MPa
